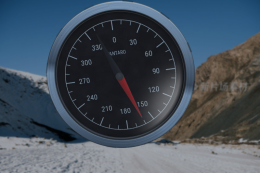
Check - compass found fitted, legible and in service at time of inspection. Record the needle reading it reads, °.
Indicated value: 160 °
